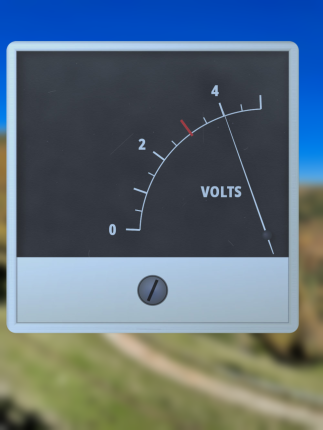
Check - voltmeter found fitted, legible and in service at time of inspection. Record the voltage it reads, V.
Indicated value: 4 V
